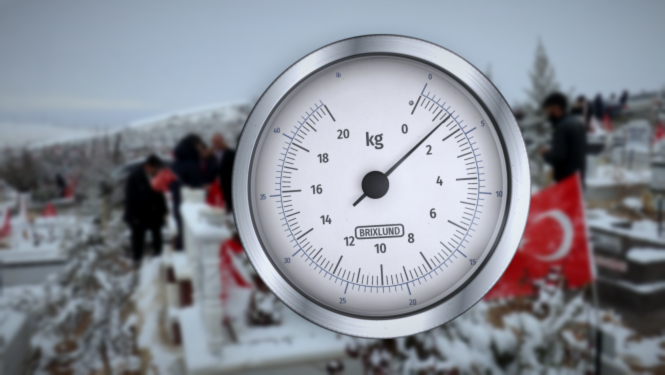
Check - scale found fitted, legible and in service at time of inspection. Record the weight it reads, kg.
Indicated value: 1.4 kg
